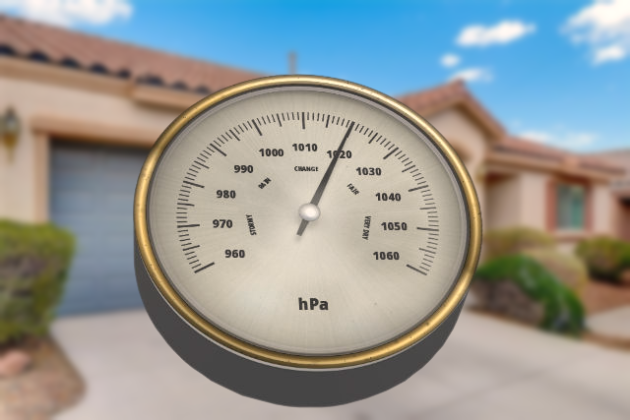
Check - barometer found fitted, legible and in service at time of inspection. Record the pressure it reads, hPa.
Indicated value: 1020 hPa
